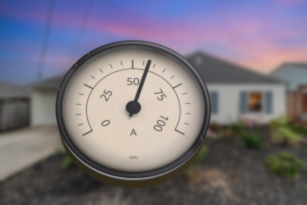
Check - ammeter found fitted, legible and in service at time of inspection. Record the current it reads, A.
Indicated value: 57.5 A
